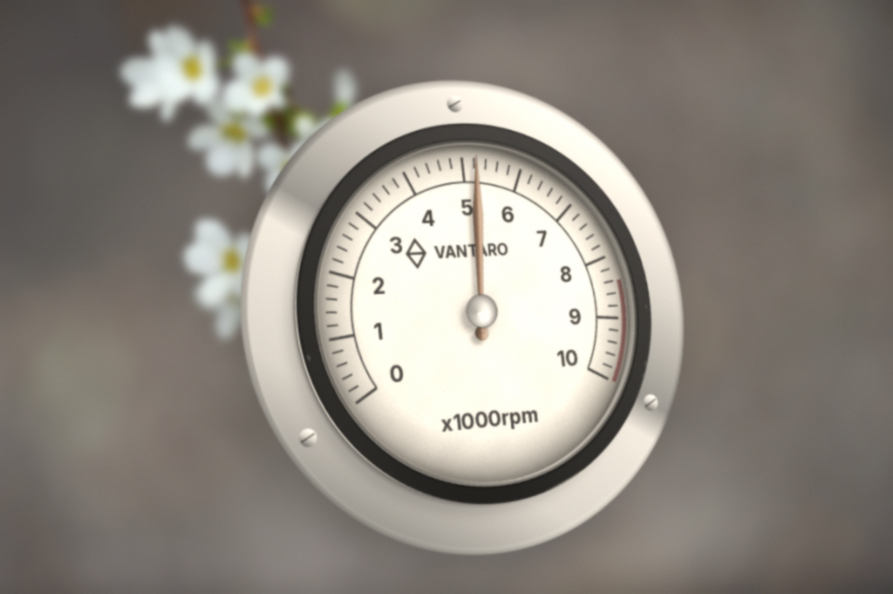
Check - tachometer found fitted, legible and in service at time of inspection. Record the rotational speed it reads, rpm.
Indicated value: 5200 rpm
